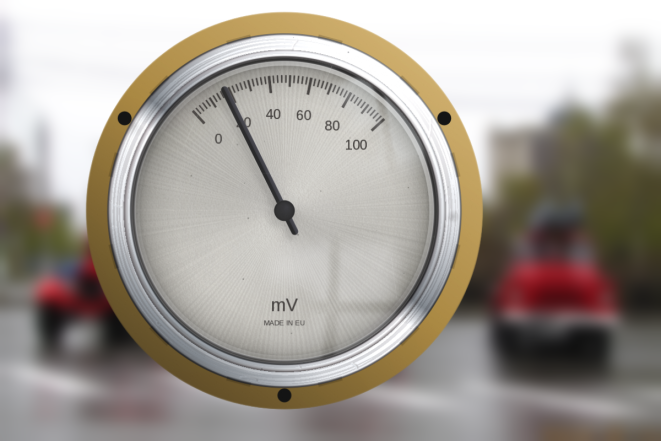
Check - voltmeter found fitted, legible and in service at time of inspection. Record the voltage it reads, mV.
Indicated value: 18 mV
